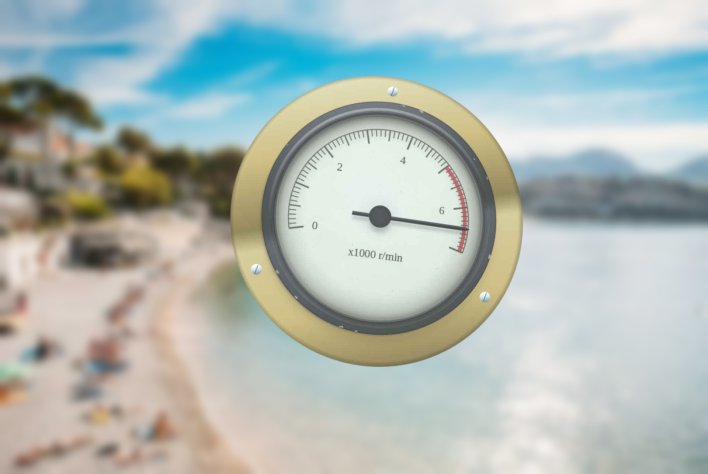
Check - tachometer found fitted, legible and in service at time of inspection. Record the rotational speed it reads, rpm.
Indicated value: 6500 rpm
